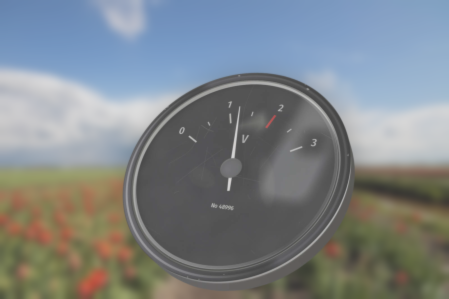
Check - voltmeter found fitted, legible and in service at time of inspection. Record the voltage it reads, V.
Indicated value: 1.25 V
